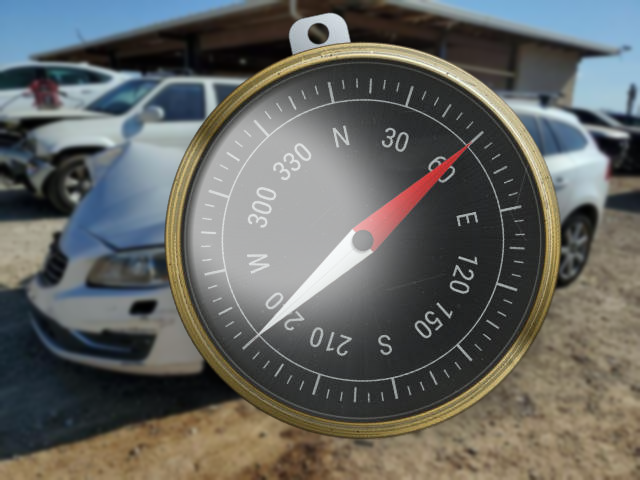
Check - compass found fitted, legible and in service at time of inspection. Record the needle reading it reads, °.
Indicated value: 60 °
